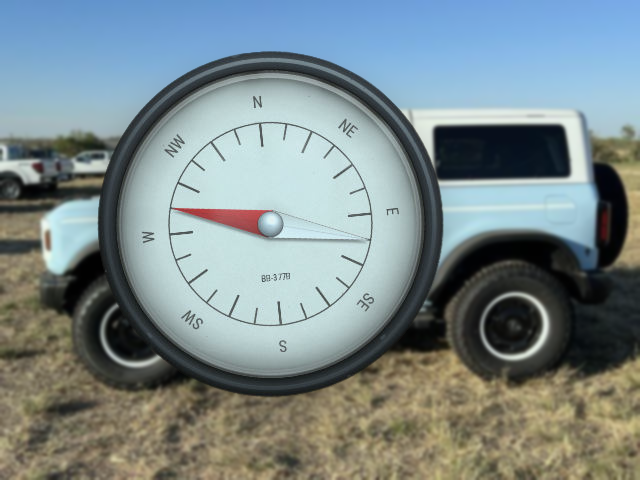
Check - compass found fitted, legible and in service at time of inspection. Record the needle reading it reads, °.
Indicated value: 285 °
